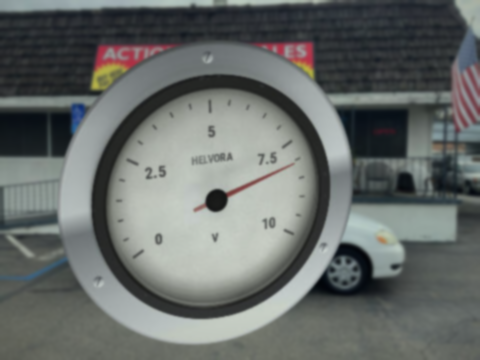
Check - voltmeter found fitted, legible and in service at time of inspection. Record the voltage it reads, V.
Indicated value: 8 V
